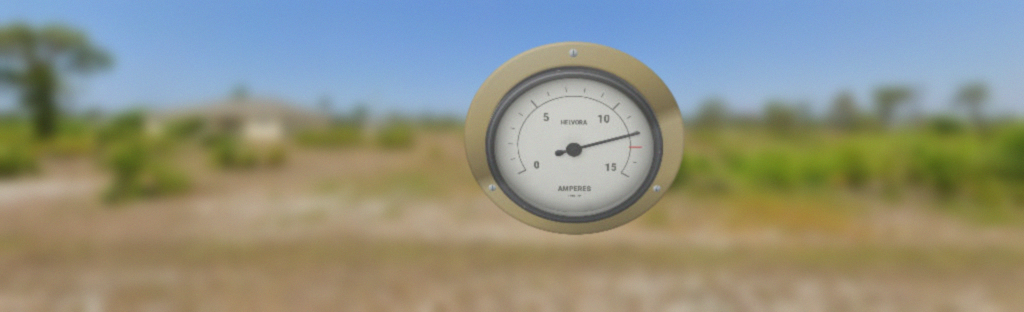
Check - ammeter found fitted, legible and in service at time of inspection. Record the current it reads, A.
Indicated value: 12 A
